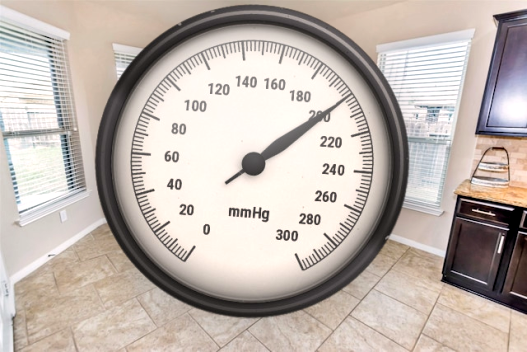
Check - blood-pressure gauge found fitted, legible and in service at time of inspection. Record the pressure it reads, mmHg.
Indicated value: 200 mmHg
